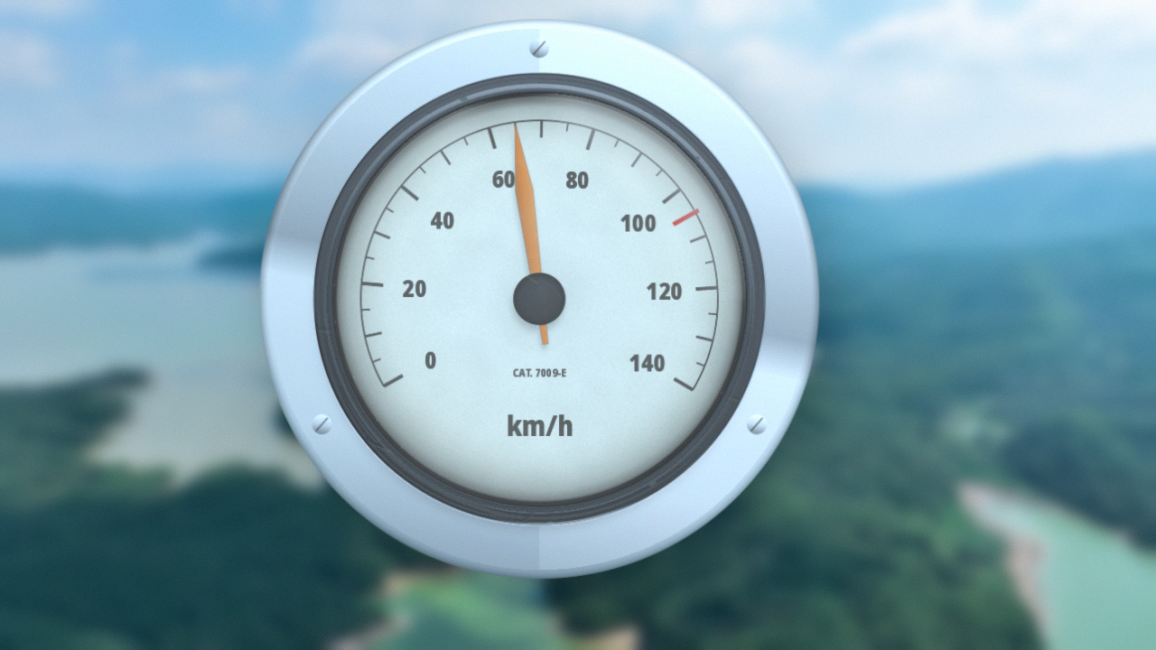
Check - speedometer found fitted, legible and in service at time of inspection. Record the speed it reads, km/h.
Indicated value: 65 km/h
